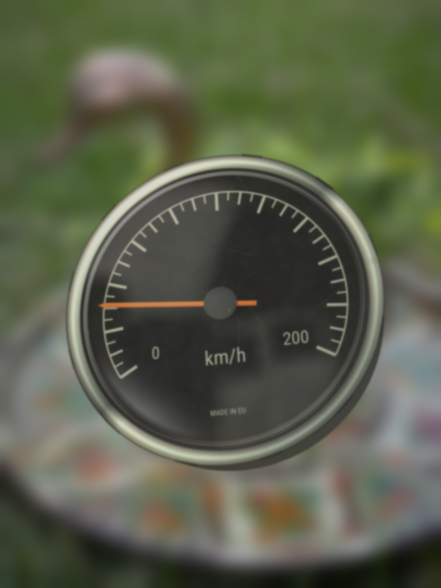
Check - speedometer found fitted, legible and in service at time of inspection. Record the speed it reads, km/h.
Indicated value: 30 km/h
